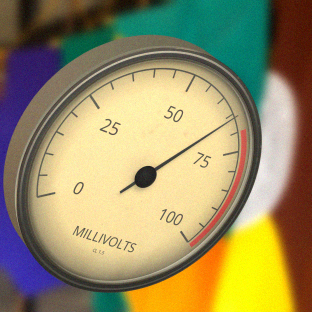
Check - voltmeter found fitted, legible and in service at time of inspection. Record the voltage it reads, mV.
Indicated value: 65 mV
